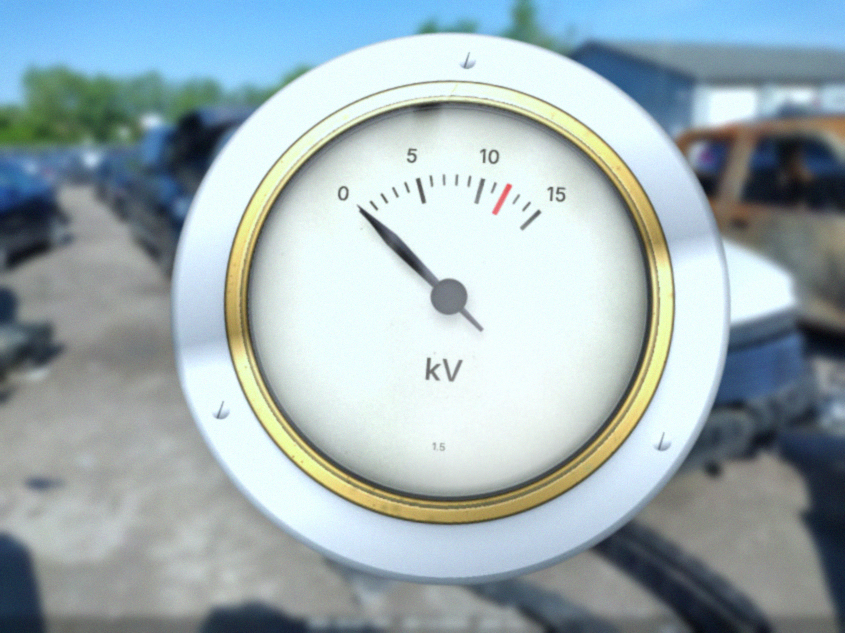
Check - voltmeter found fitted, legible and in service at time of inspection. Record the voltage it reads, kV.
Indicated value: 0 kV
